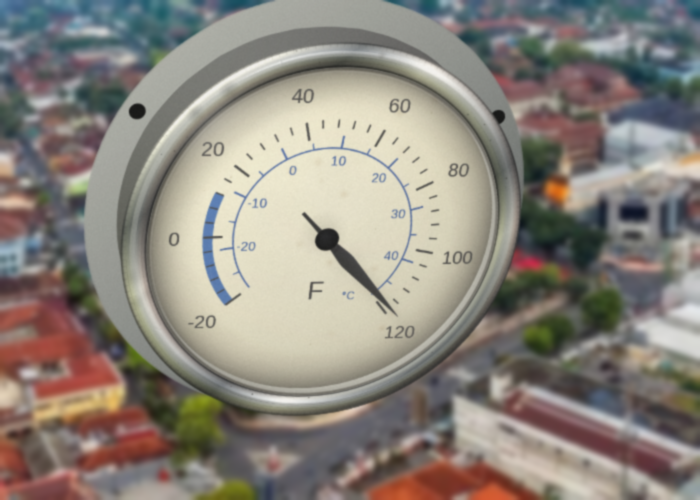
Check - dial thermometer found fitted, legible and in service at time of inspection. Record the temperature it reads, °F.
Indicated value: 118 °F
